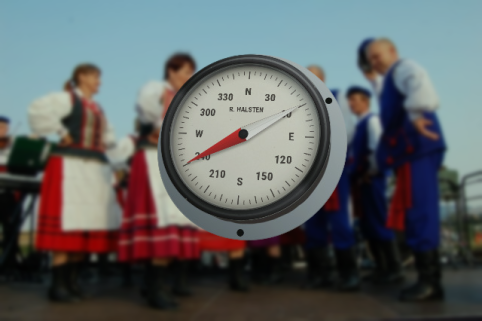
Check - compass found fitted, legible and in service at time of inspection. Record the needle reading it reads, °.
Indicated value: 240 °
